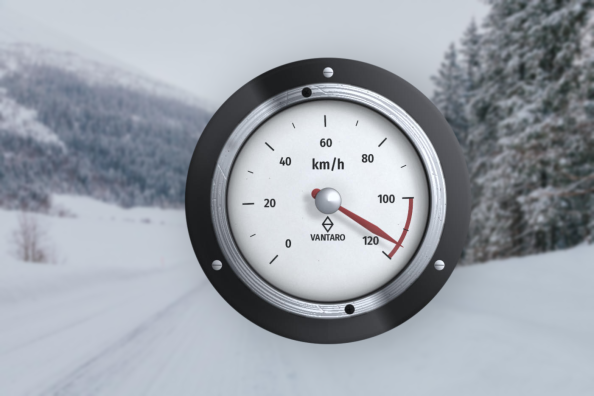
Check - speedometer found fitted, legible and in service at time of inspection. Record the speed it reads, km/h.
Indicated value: 115 km/h
